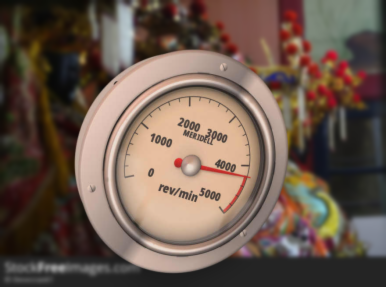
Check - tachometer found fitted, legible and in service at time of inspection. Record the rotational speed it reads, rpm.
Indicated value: 4200 rpm
